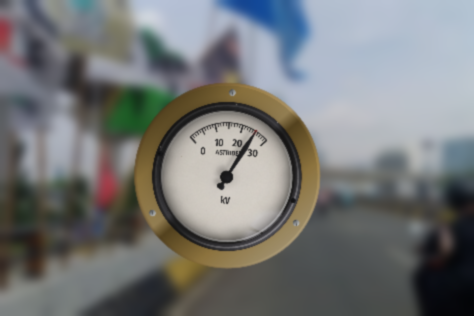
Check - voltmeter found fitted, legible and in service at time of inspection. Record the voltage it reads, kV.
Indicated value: 25 kV
